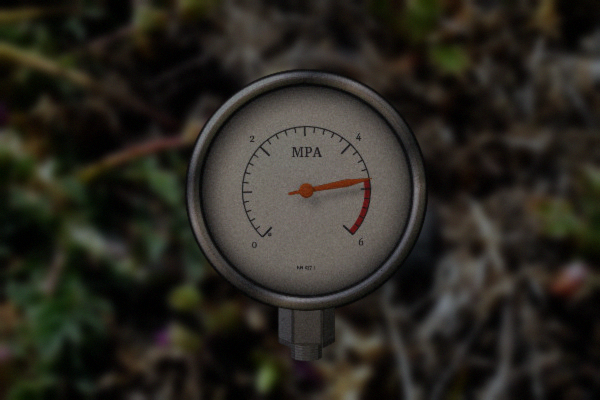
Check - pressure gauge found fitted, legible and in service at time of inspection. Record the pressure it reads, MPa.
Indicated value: 4.8 MPa
